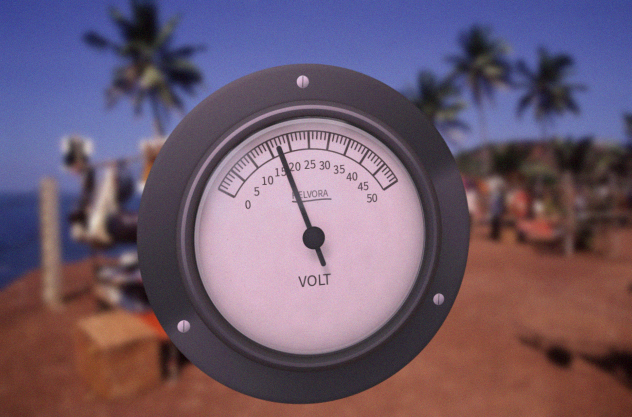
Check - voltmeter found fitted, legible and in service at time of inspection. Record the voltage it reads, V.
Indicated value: 17 V
